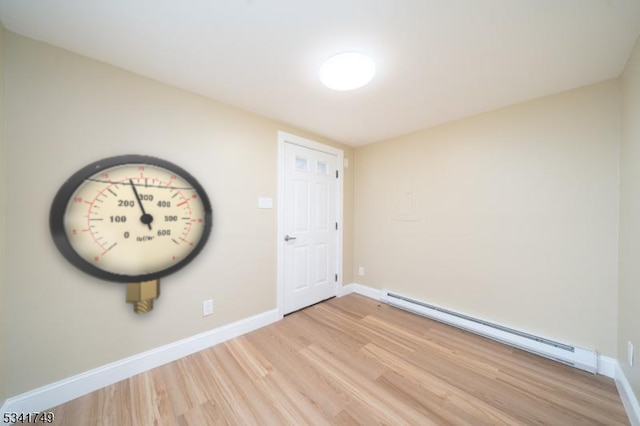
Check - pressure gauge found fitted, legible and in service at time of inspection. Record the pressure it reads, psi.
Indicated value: 260 psi
